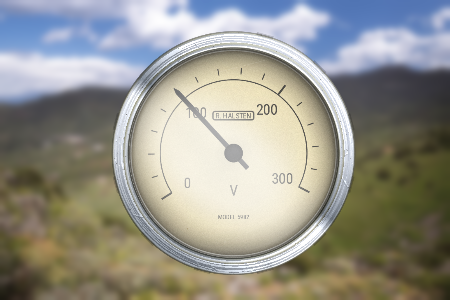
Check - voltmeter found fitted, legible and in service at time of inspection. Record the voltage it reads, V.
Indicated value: 100 V
